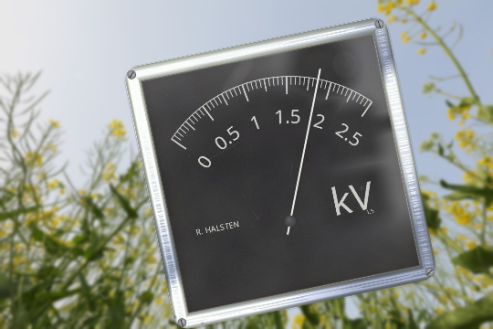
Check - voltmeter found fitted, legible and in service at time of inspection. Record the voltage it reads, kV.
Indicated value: 1.85 kV
